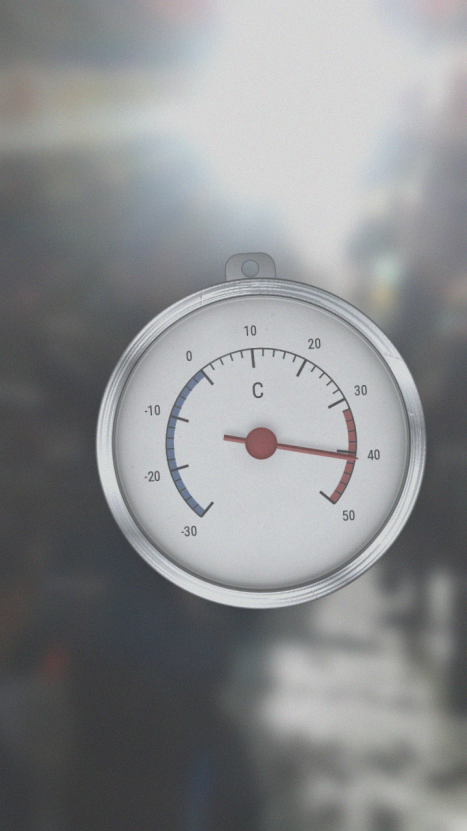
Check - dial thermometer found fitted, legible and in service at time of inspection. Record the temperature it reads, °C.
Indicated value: 41 °C
